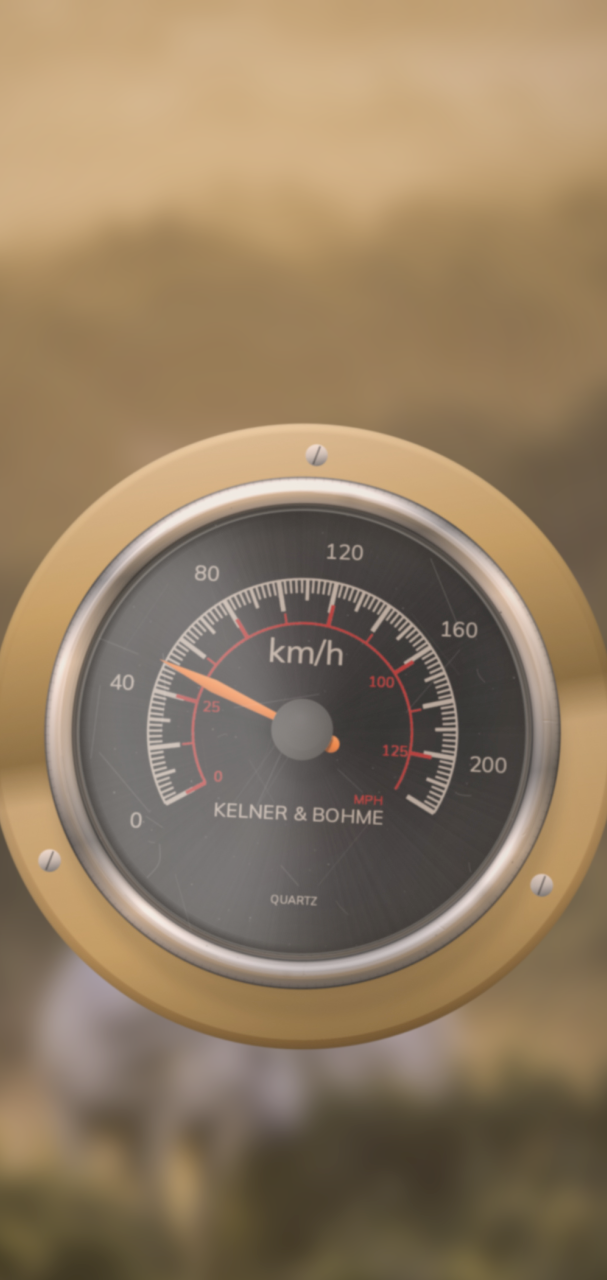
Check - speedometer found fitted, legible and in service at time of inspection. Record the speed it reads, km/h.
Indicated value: 50 km/h
